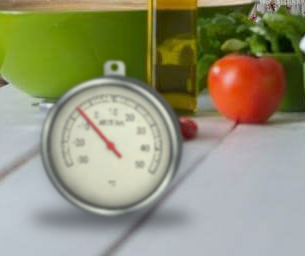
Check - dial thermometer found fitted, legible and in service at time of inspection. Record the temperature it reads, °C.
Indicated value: -5 °C
